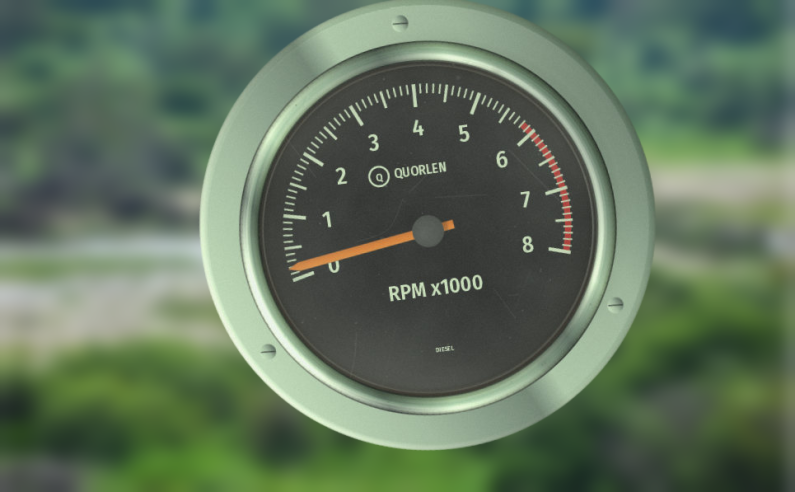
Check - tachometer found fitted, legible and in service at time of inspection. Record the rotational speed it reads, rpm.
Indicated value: 200 rpm
